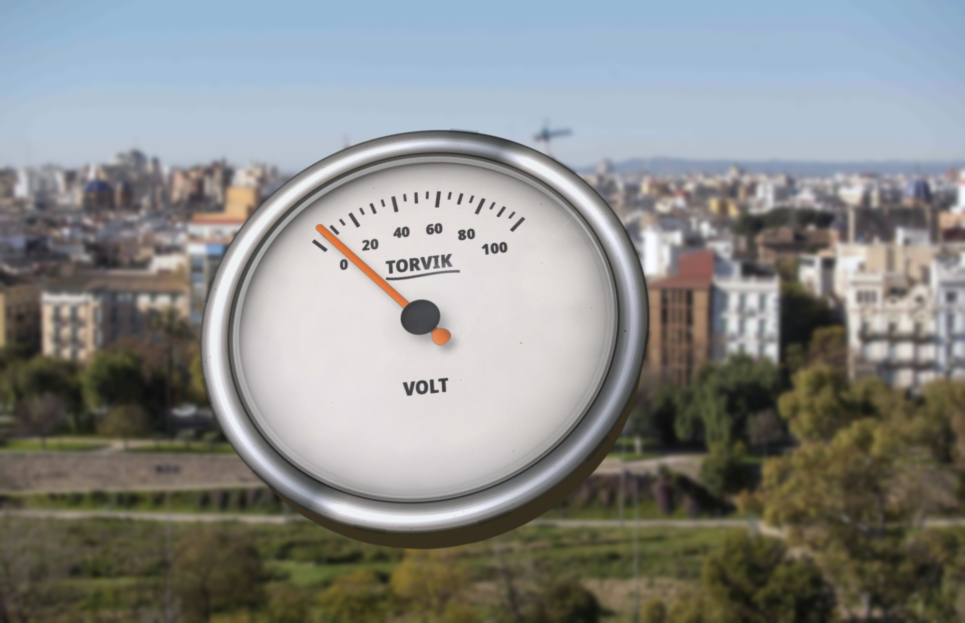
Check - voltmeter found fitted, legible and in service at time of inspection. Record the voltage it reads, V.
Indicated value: 5 V
